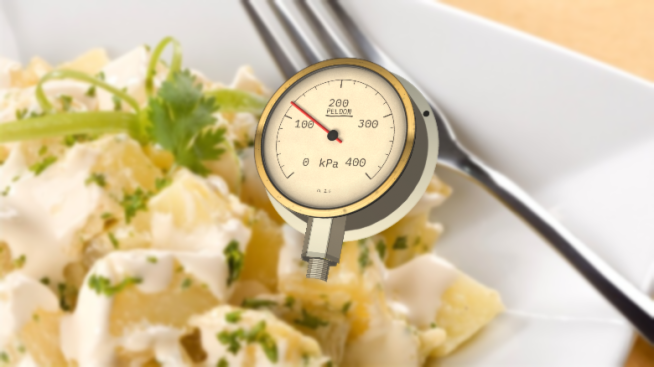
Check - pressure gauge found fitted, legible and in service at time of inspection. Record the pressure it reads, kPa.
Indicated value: 120 kPa
